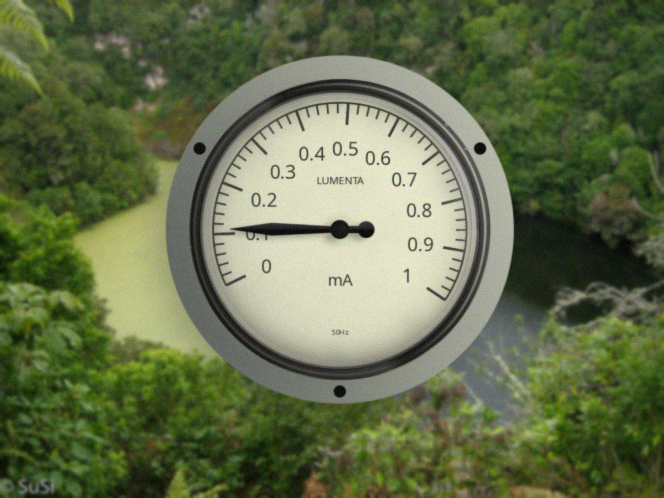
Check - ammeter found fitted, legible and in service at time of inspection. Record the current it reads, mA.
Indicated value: 0.11 mA
